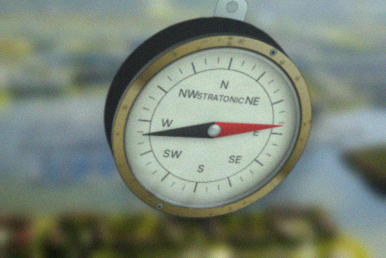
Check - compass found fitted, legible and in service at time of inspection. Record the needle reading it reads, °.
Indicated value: 80 °
